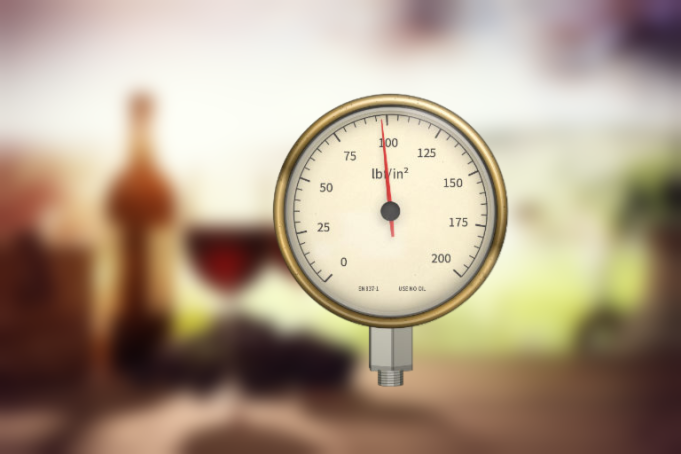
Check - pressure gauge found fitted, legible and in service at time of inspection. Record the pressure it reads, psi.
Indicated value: 97.5 psi
